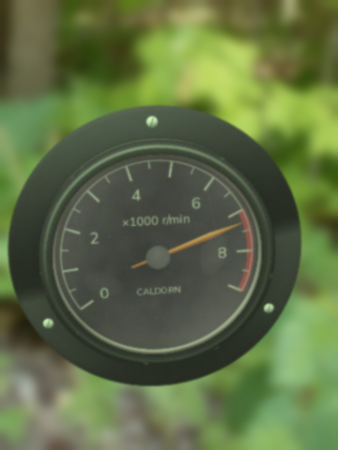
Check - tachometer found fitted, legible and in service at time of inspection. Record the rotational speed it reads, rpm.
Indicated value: 7250 rpm
